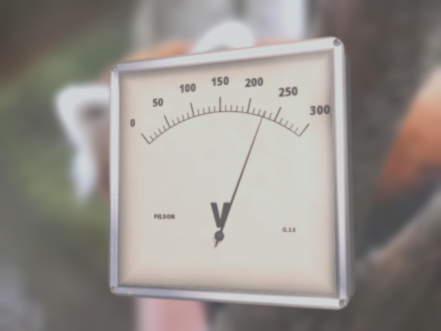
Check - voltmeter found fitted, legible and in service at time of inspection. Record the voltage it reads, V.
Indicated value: 230 V
